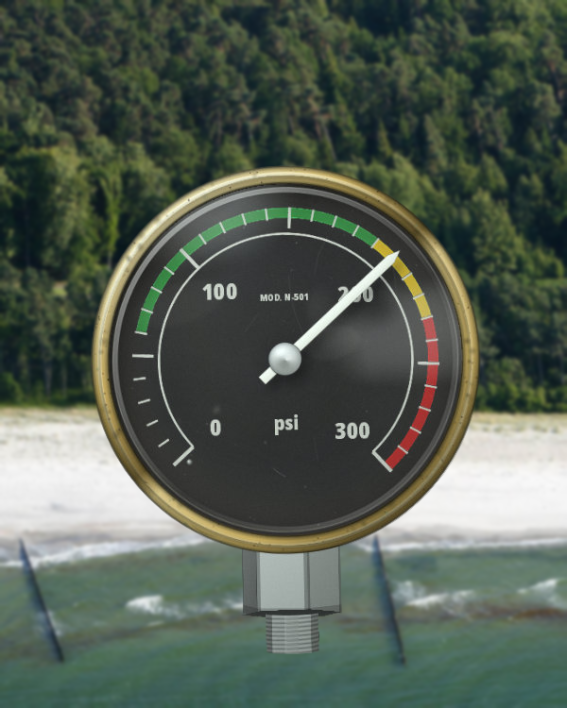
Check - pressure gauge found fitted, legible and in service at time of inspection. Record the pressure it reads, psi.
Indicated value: 200 psi
